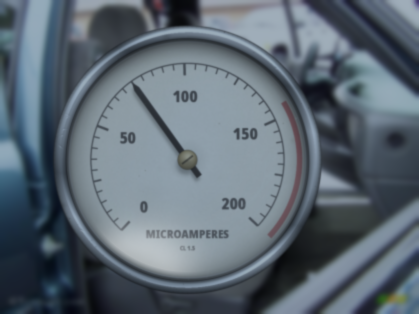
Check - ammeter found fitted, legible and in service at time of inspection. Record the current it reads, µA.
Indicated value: 75 µA
